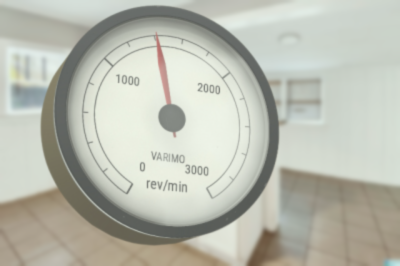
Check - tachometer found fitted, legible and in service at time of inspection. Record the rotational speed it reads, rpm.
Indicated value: 1400 rpm
